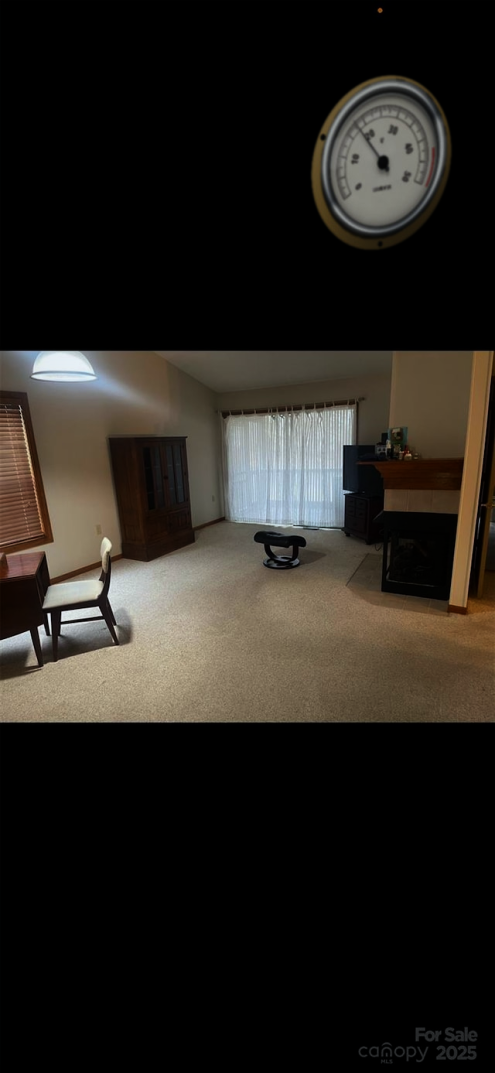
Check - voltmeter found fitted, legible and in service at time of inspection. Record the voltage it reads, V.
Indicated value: 17.5 V
